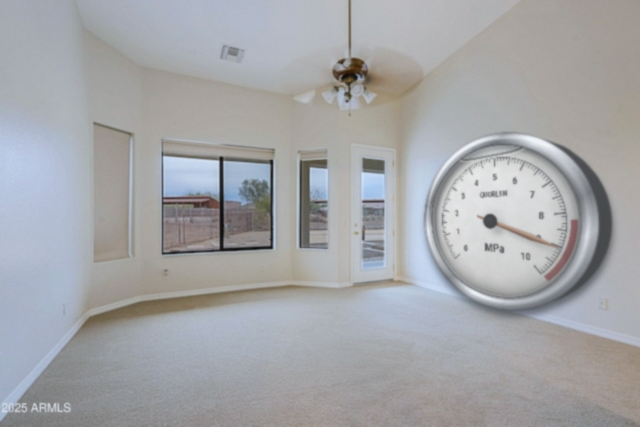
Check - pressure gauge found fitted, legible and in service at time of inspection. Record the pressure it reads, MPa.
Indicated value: 9 MPa
